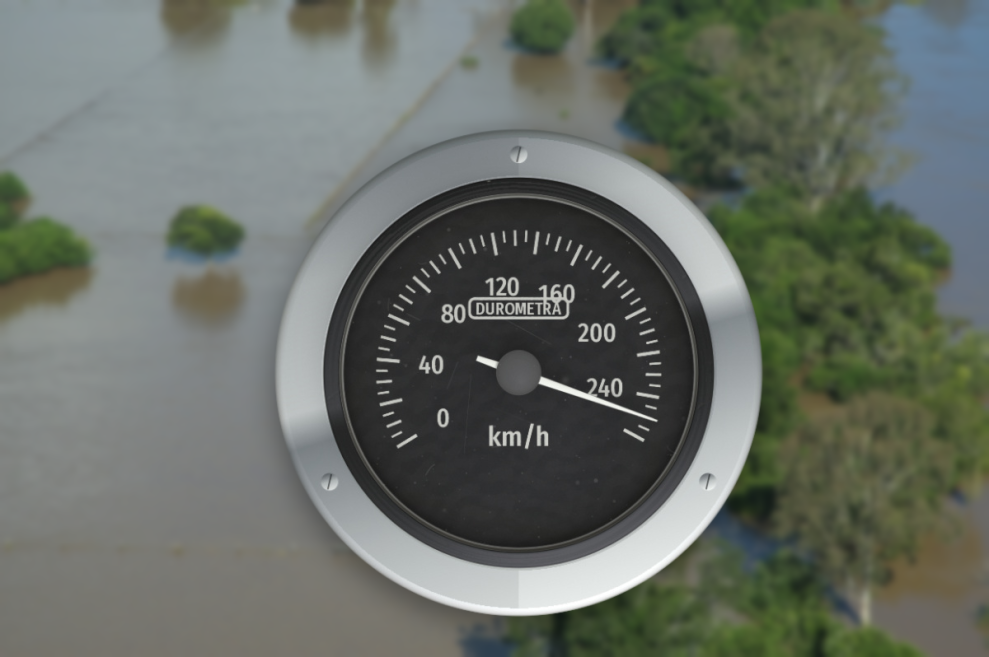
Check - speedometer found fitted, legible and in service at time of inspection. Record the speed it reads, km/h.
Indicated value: 250 km/h
